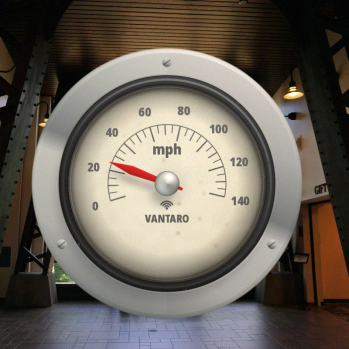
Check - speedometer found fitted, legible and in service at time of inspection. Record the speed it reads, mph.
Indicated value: 25 mph
